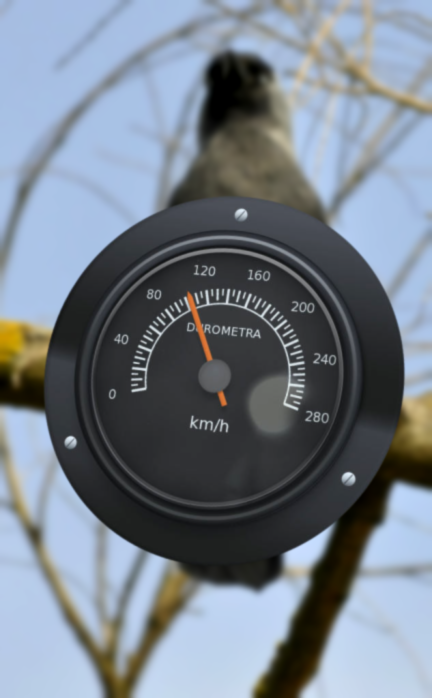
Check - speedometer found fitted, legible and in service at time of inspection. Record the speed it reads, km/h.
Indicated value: 105 km/h
